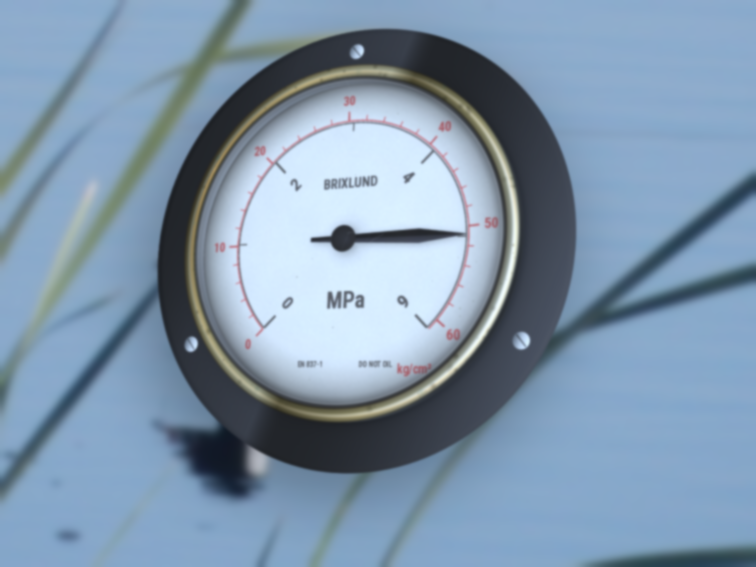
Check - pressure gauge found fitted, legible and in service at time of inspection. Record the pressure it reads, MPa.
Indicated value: 5 MPa
